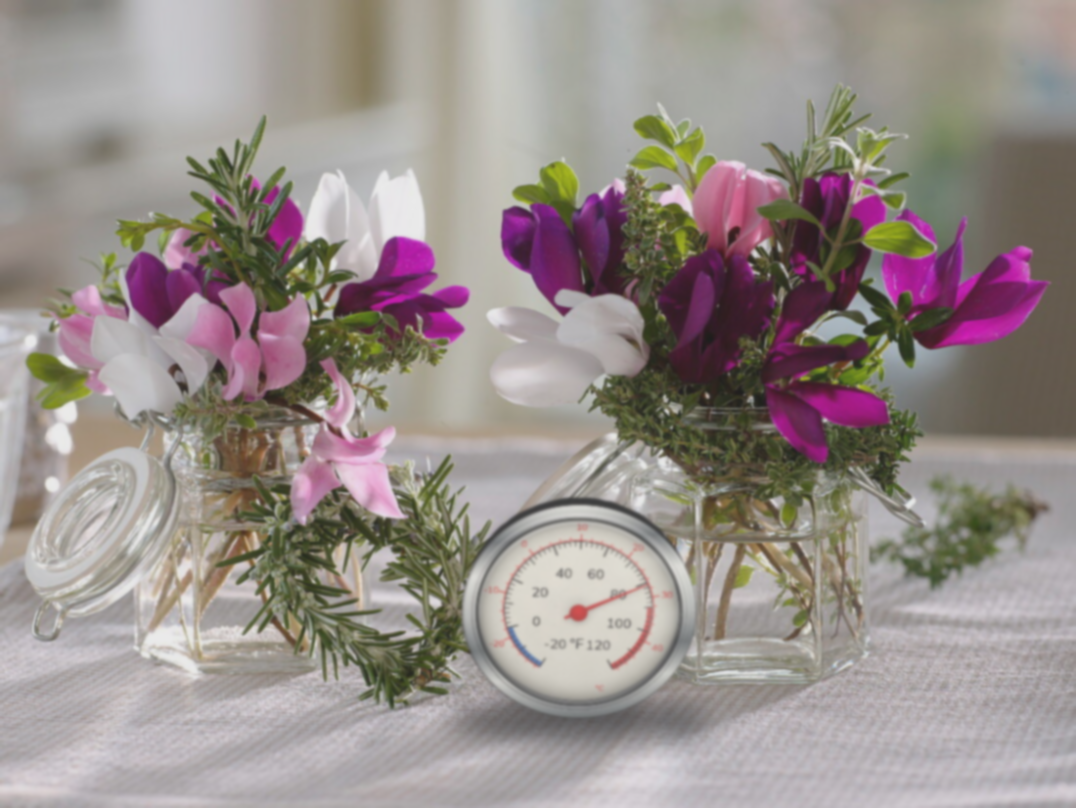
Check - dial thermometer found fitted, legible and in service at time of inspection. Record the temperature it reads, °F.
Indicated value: 80 °F
